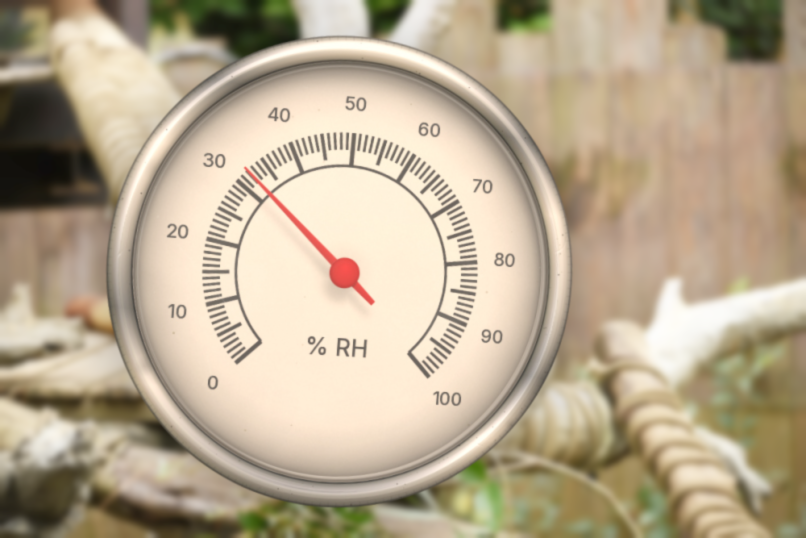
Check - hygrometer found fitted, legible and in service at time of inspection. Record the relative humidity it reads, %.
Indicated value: 32 %
